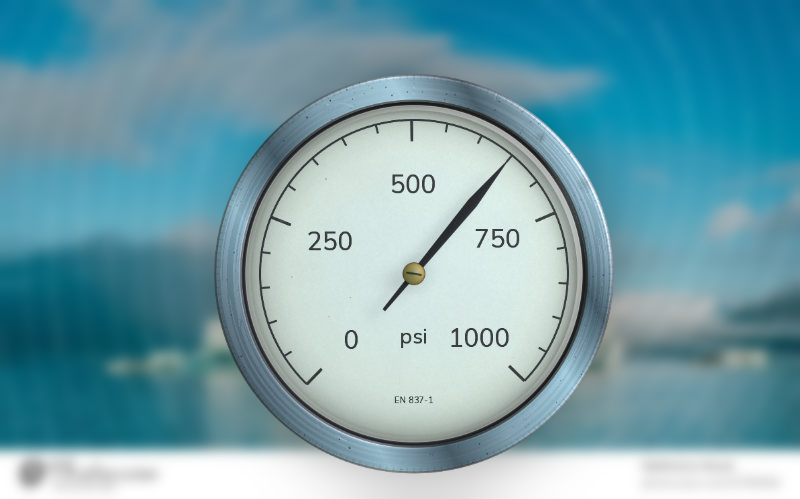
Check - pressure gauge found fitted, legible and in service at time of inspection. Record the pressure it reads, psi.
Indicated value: 650 psi
